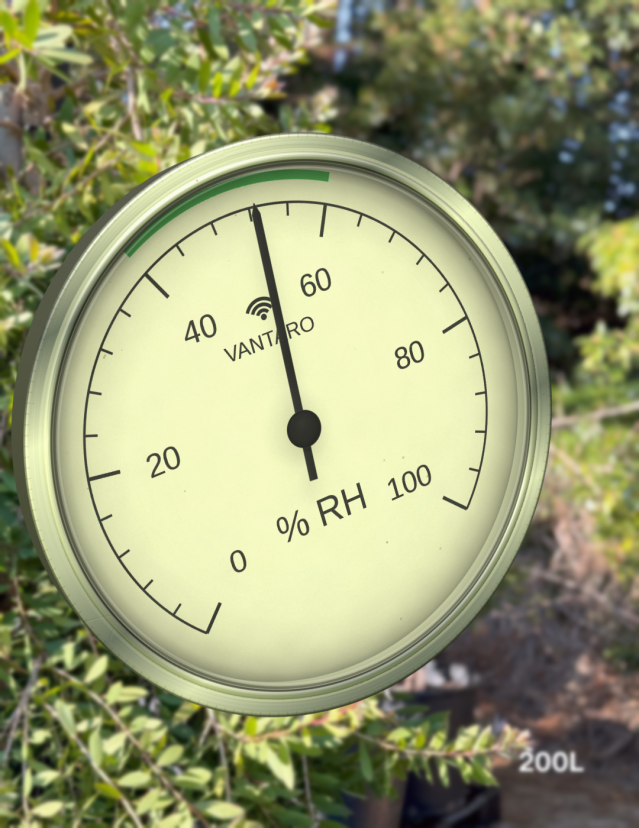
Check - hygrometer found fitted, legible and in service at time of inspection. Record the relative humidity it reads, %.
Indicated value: 52 %
